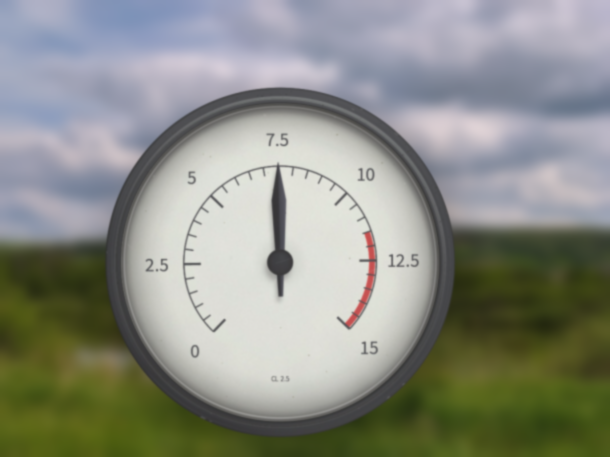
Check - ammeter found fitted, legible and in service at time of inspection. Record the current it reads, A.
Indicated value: 7.5 A
